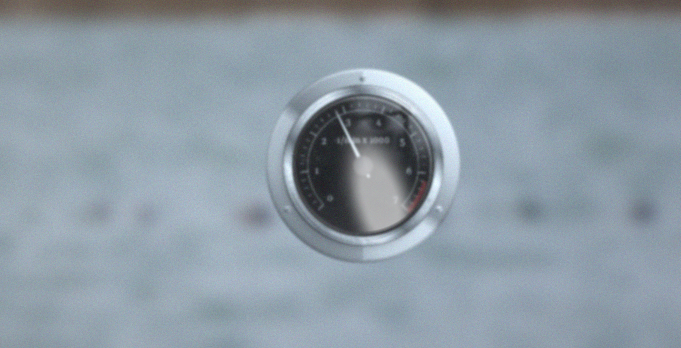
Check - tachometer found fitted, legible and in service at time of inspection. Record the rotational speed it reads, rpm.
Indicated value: 2800 rpm
